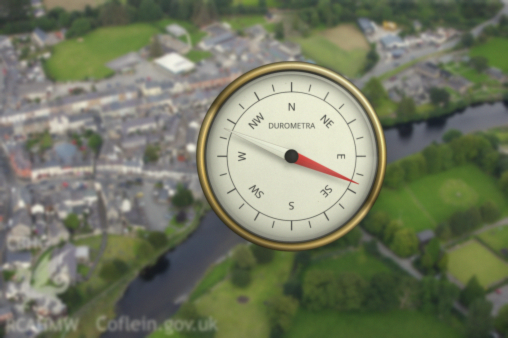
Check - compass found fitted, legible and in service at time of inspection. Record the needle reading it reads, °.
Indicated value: 112.5 °
